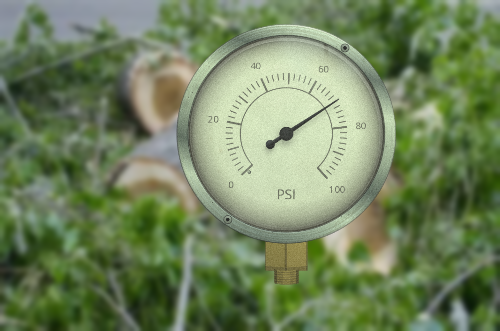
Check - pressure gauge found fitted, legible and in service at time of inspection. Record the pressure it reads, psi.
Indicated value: 70 psi
